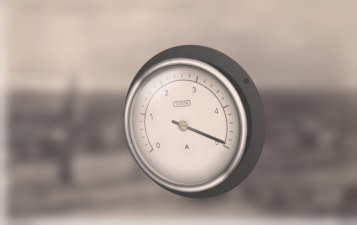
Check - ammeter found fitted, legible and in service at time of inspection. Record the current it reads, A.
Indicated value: 4.9 A
